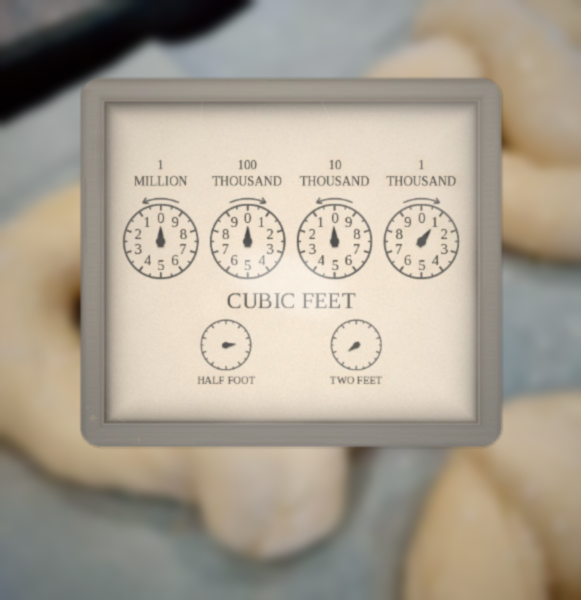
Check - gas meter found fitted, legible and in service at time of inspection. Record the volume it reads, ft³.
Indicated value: 100 ft³
